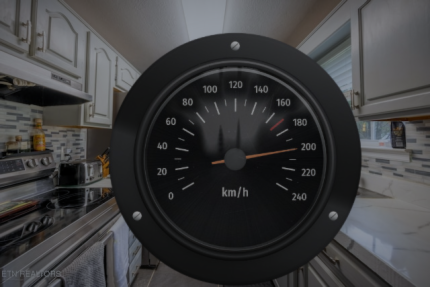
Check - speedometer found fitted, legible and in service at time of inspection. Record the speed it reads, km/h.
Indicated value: 200 km/h
